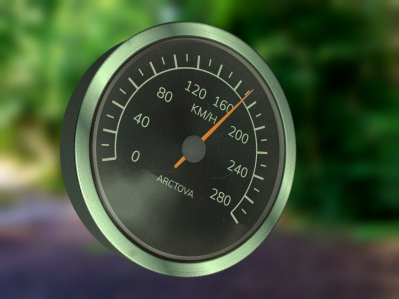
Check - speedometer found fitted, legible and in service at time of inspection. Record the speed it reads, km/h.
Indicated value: 170 km/h
